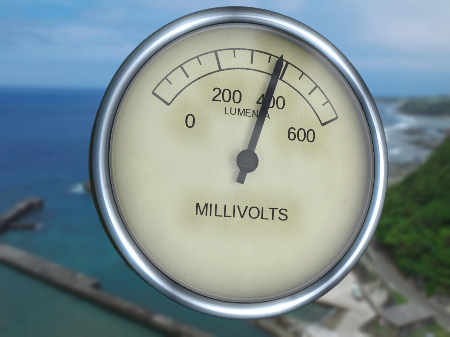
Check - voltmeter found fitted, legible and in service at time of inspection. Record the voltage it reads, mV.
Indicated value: 375 mV
